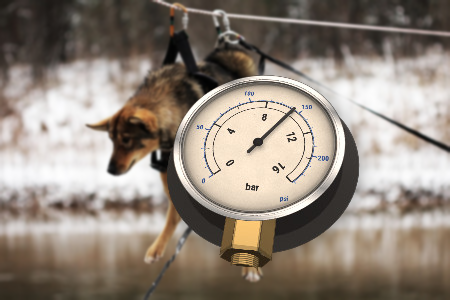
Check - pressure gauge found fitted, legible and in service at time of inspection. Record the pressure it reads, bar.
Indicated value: 10 bar
